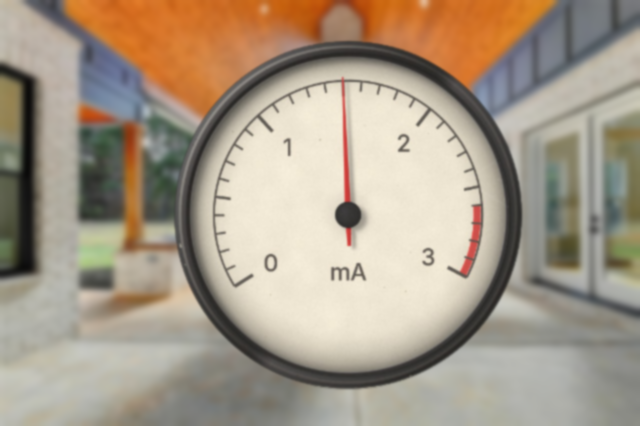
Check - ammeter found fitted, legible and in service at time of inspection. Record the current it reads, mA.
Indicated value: 1.5 mA
